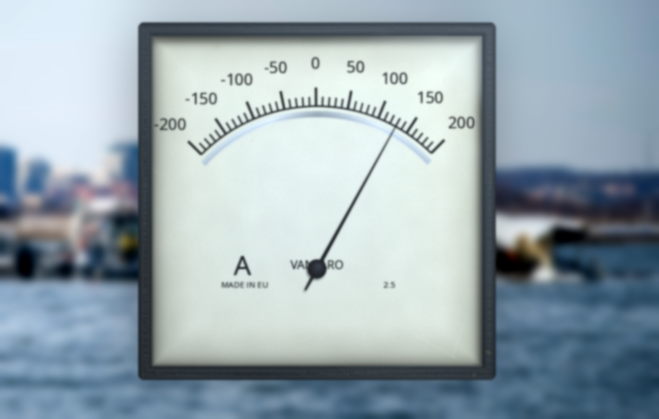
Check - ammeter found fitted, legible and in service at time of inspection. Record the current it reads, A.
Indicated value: 130 A
